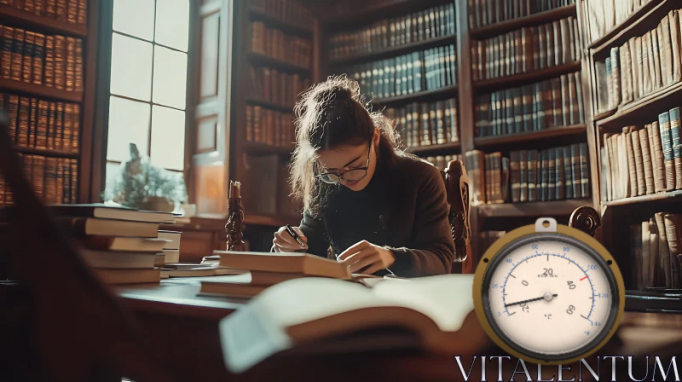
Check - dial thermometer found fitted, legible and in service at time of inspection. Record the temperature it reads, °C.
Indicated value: -15 °C
